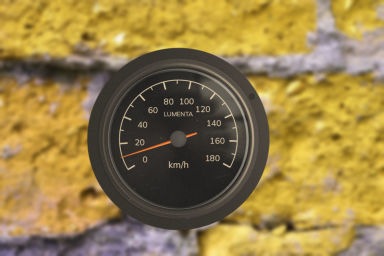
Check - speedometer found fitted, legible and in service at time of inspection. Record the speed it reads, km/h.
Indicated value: 10 km/h
